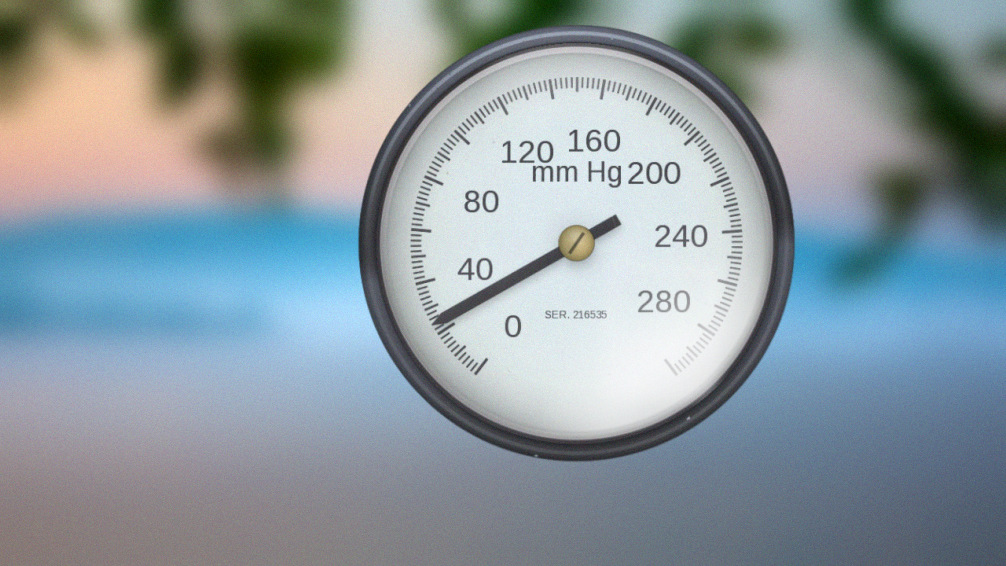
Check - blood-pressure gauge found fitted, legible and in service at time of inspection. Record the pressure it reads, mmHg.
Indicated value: 24 mmHg
